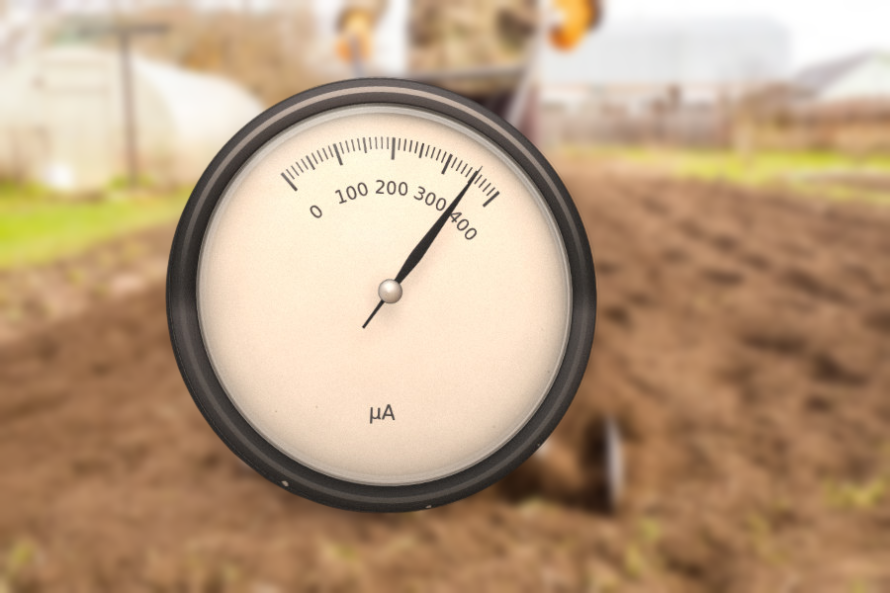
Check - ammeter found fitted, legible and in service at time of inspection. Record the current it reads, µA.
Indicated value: 350 µA
